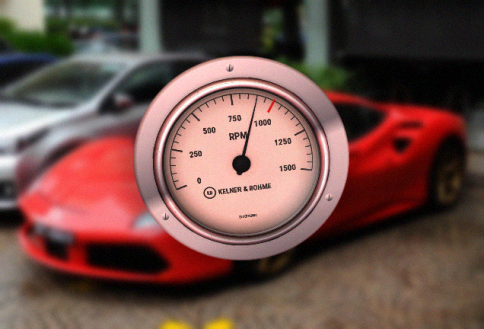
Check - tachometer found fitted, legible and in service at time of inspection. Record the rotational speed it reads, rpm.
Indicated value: 900 rpm
